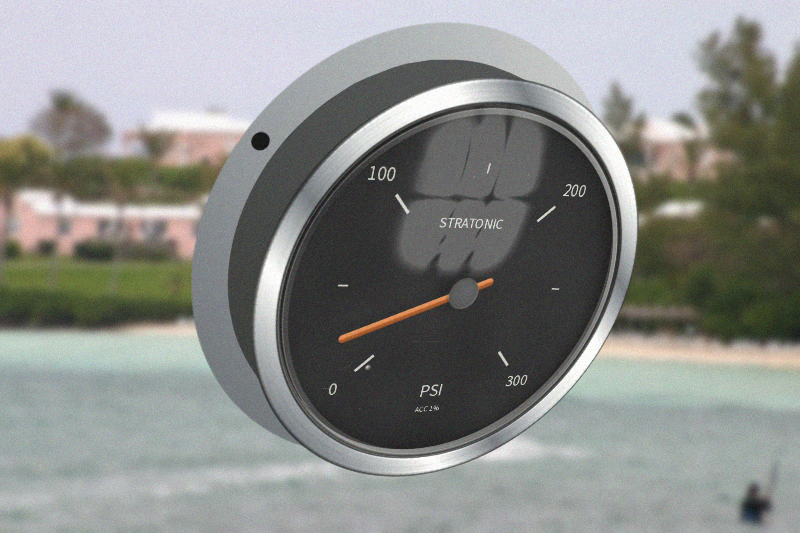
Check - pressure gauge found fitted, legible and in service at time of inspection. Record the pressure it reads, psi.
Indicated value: 25 psi
